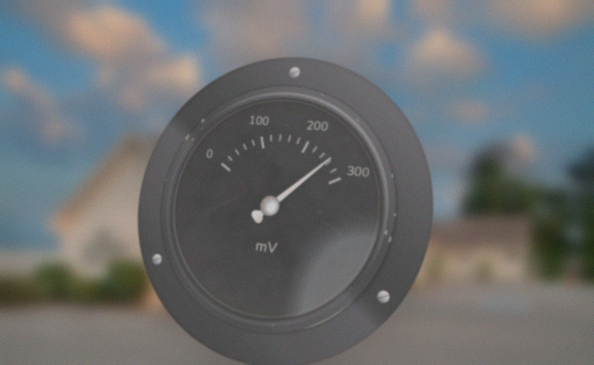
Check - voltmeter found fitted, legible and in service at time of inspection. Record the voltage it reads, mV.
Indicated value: 260 mV
